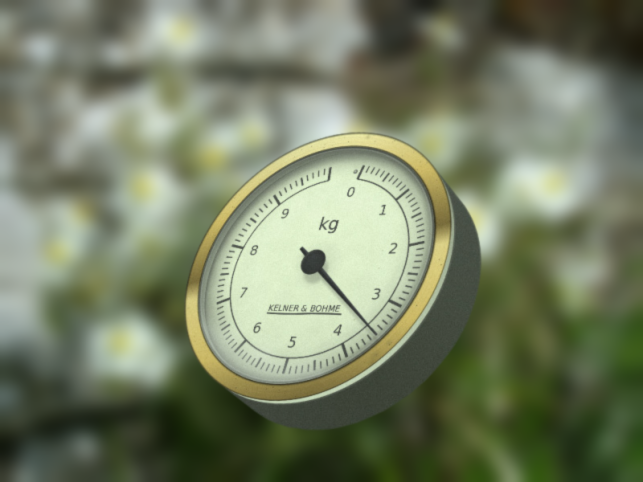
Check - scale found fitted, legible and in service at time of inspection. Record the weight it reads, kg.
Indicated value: 3.5 kg
